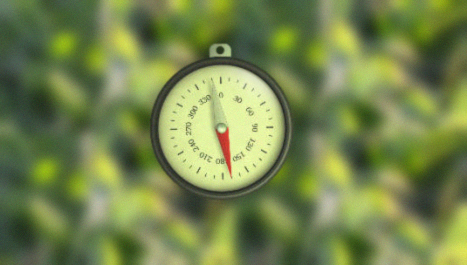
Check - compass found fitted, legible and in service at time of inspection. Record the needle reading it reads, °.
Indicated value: 170 °
